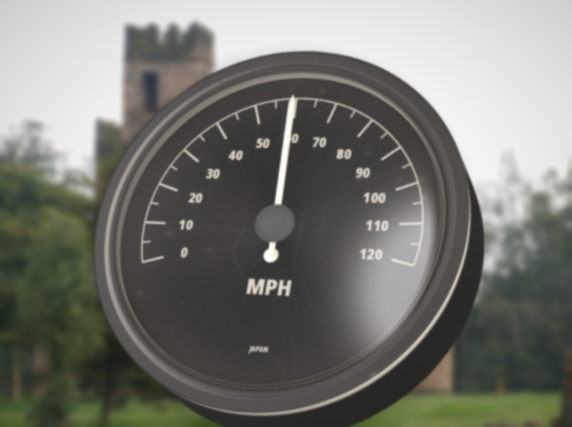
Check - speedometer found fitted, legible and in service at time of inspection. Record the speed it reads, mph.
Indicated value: 60 mph
